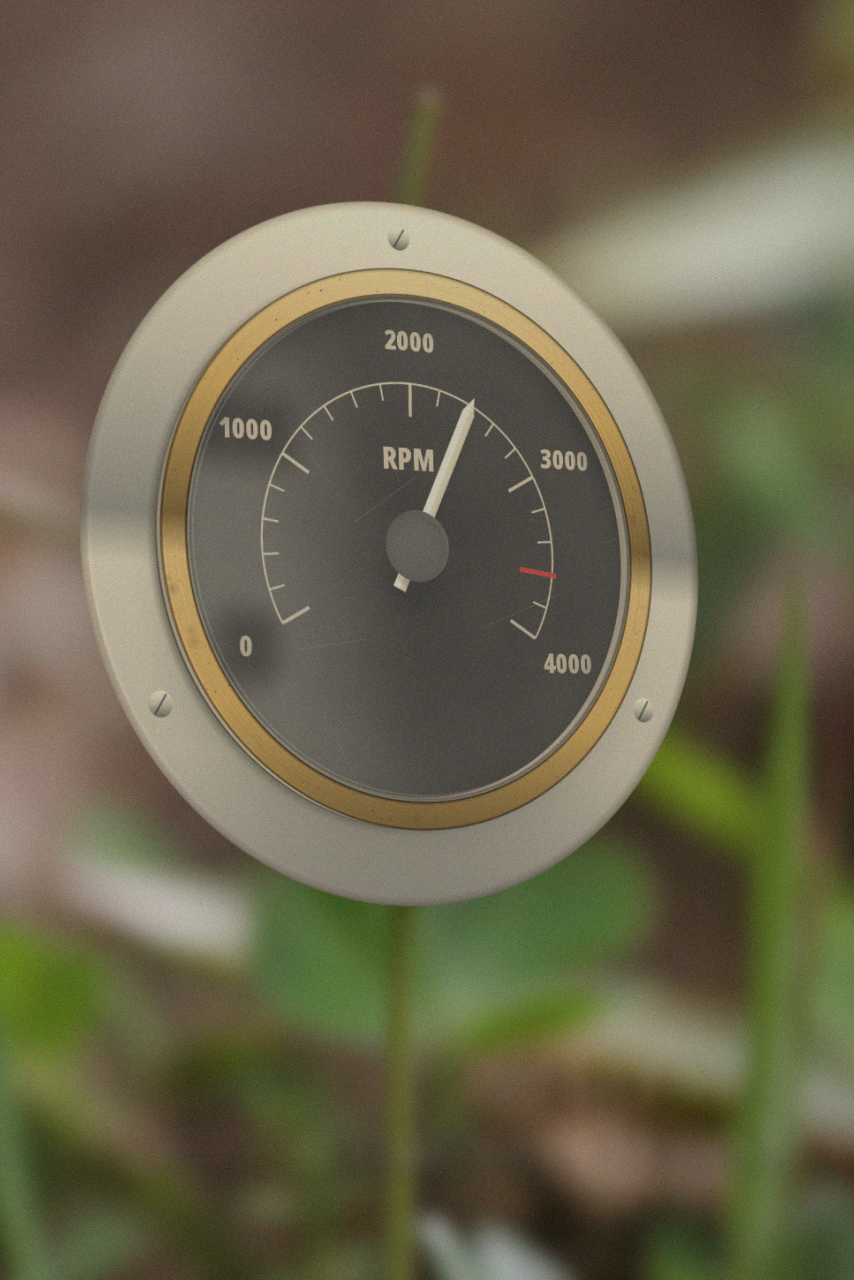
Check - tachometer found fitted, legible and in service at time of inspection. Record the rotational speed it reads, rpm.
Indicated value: 2400 rpm
